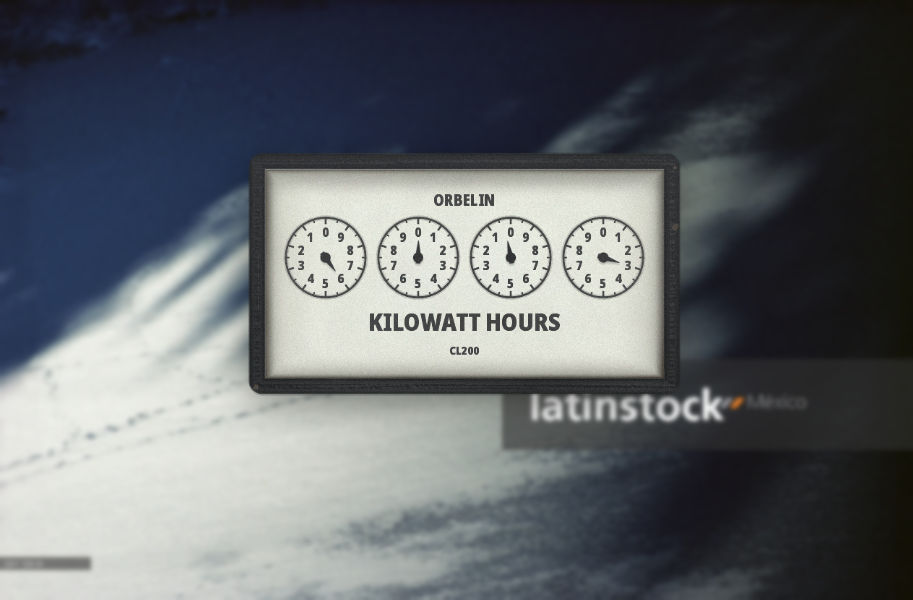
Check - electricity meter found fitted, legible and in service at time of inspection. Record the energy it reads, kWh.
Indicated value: 6003 kWh
